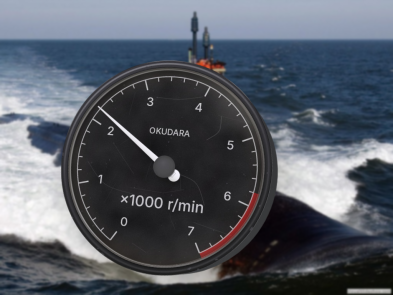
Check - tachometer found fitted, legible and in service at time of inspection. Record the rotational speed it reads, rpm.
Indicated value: 2200 rpm
